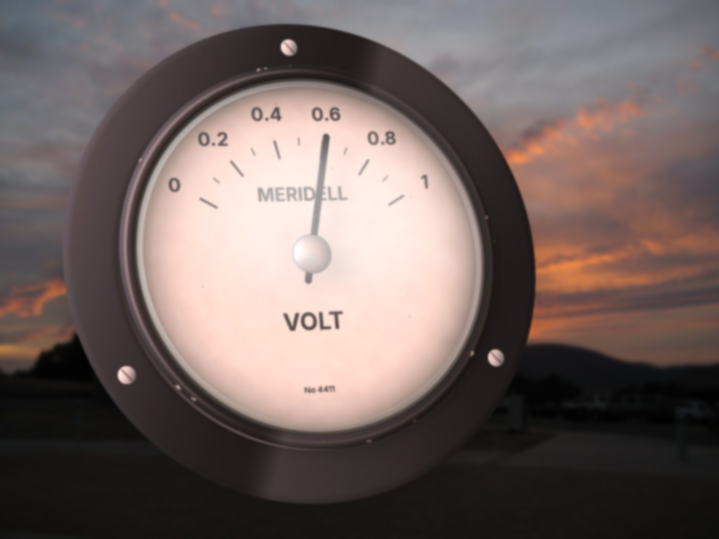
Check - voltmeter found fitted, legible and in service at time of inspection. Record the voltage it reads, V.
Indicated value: 0.6 V
